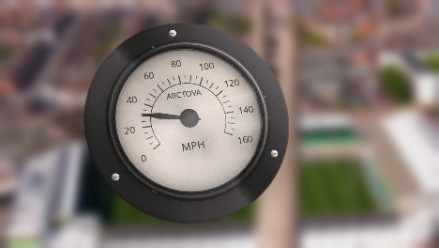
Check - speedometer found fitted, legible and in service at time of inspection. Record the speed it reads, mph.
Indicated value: 30 mph
